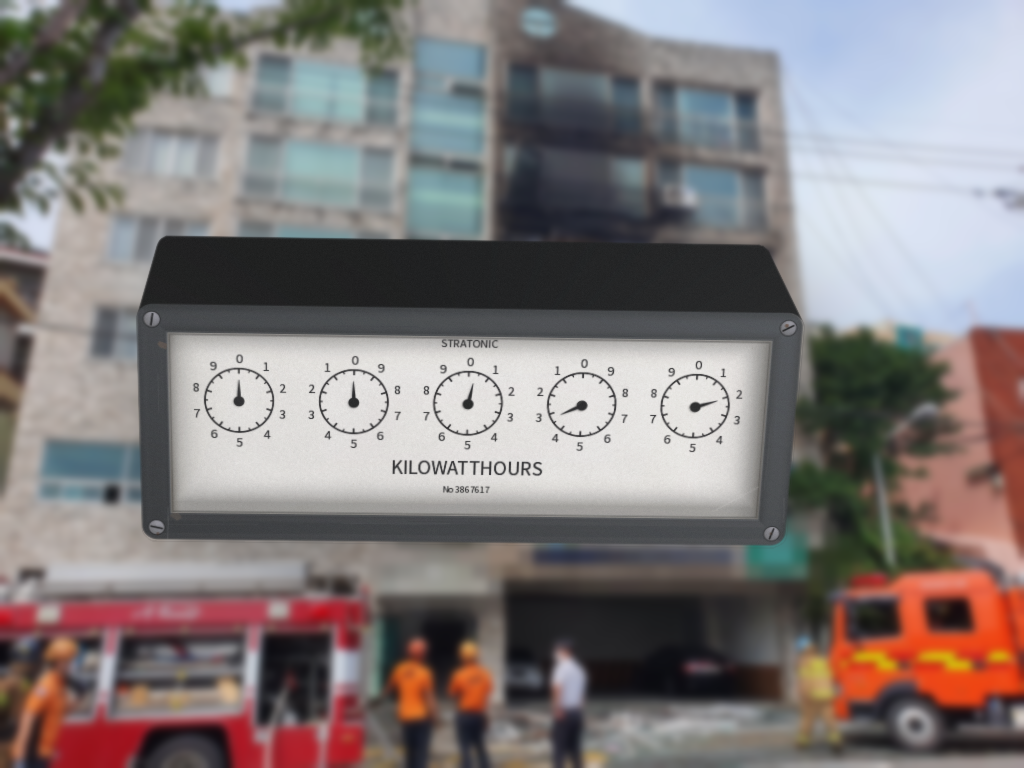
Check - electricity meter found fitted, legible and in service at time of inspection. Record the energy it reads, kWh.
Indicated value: 32 kWh
